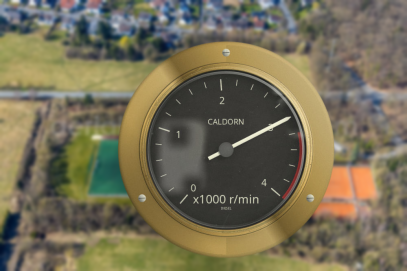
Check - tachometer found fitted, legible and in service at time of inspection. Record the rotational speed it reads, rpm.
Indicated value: 3000 rpm
